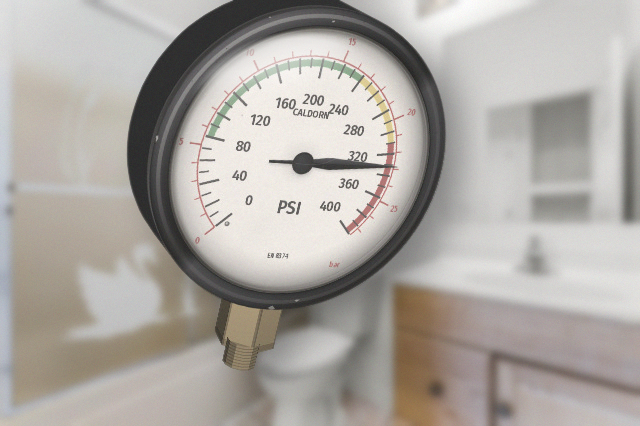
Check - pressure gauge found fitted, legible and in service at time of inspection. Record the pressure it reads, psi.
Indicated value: 330 psi
